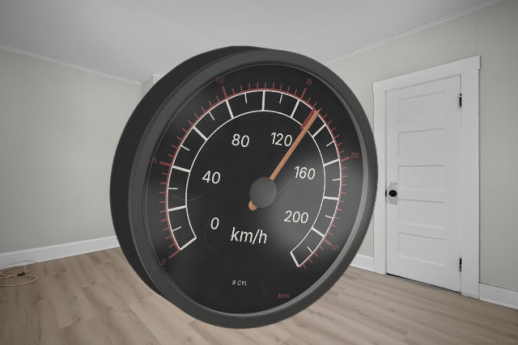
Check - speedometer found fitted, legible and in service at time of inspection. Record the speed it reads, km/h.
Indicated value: 130 km/h
